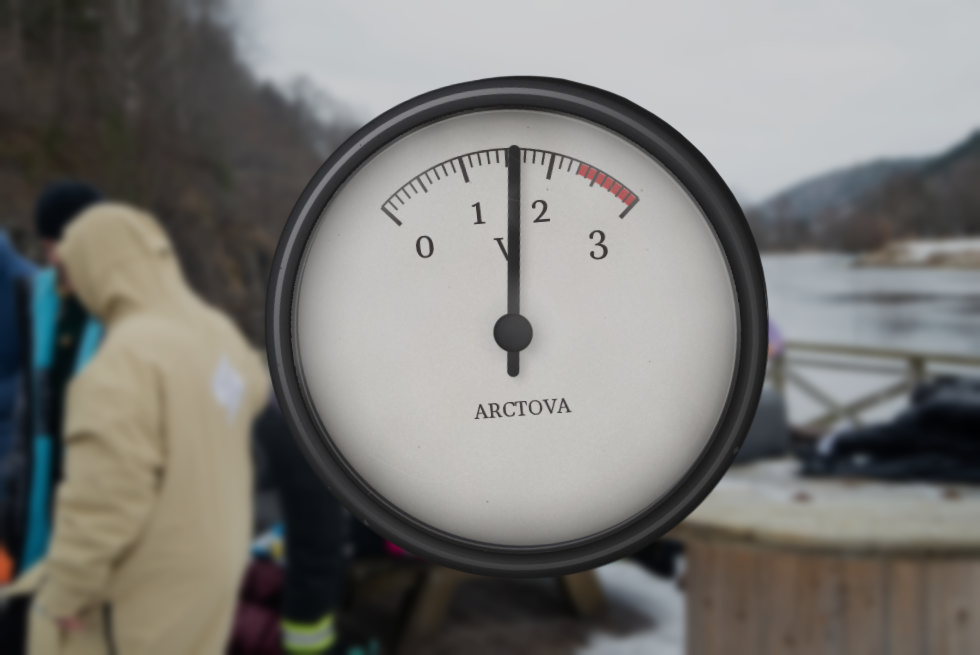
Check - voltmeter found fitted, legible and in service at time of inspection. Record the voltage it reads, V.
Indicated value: 1.6 V
